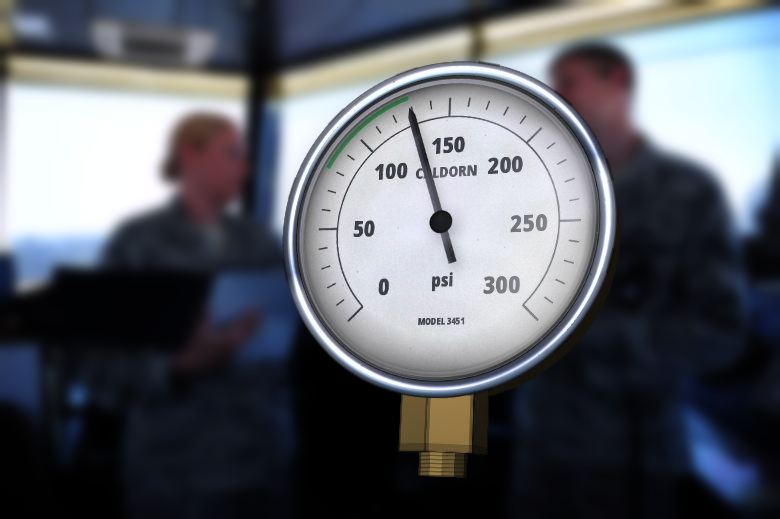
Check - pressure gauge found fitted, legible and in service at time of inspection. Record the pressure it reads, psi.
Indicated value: 130 psi
